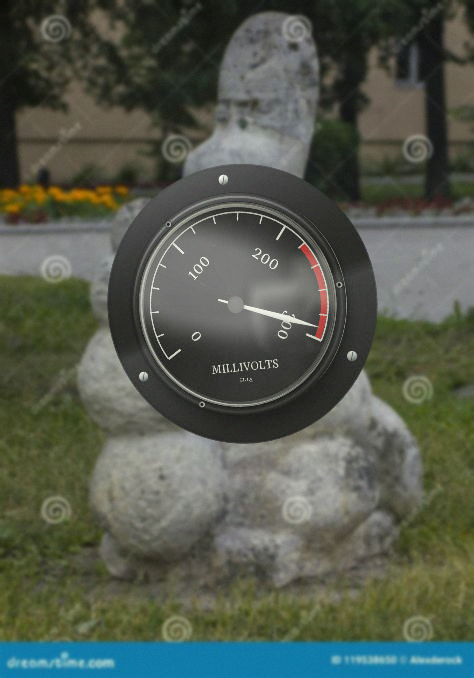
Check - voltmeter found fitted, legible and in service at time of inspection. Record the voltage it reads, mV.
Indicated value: 290 mV
